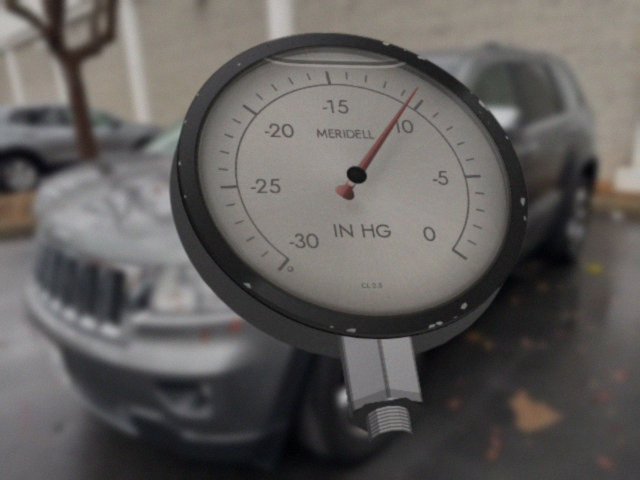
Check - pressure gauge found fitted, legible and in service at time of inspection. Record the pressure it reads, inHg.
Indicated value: -10.5 inHg
